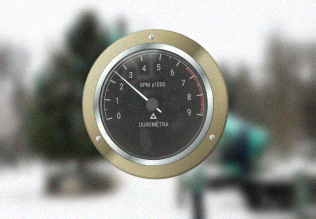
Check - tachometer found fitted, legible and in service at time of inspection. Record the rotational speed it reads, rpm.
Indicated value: 2500 rpm
